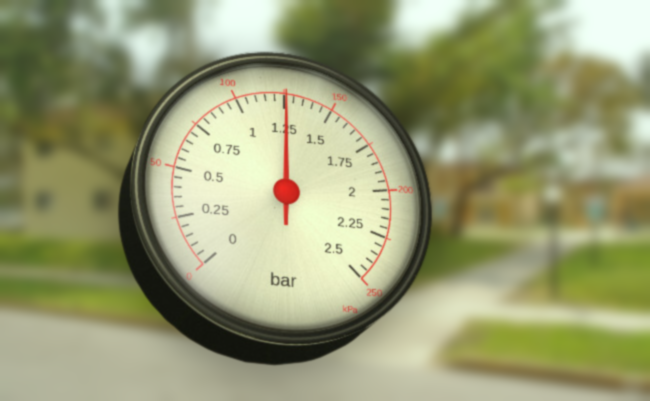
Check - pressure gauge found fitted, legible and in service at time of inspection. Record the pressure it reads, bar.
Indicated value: 1.25 bar
